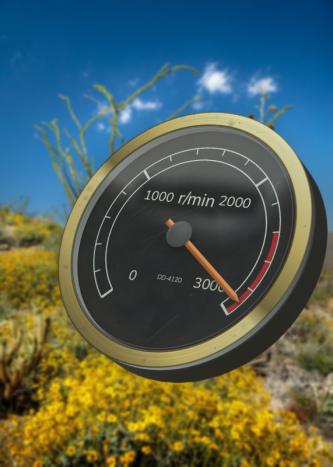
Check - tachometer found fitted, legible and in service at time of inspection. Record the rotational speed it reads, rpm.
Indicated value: 2900 rpm
